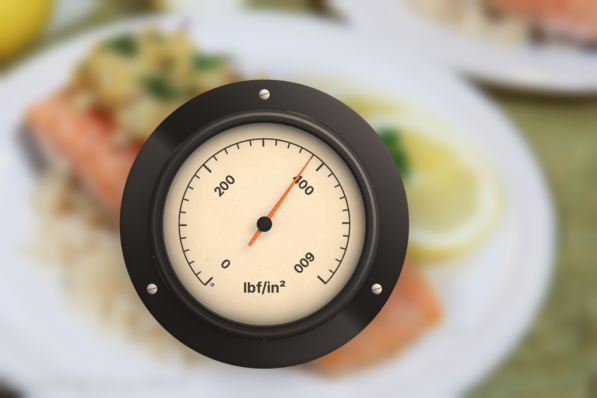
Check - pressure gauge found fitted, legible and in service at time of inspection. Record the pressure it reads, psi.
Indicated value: 380 psi
